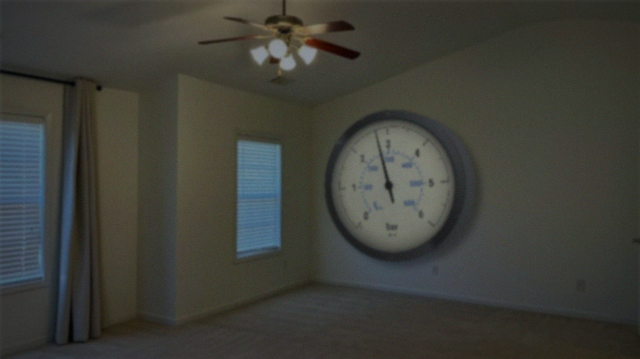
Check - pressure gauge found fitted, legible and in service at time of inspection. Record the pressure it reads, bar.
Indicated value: 2.75 bar
